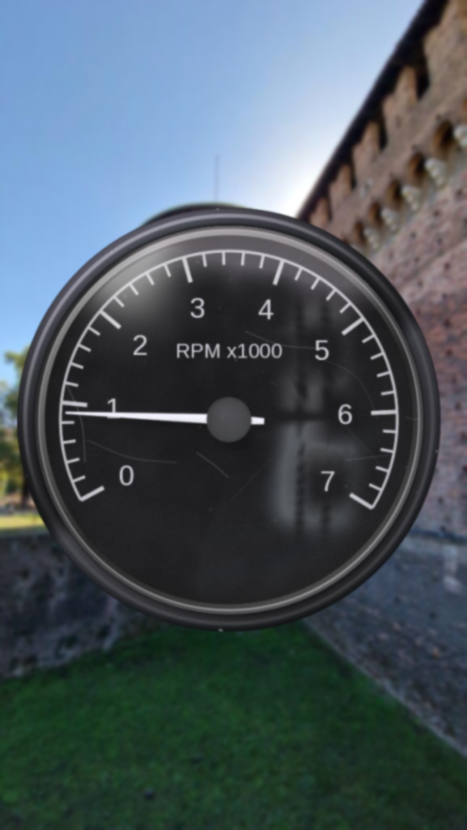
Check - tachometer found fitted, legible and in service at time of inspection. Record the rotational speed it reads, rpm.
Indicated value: 900 rpm
